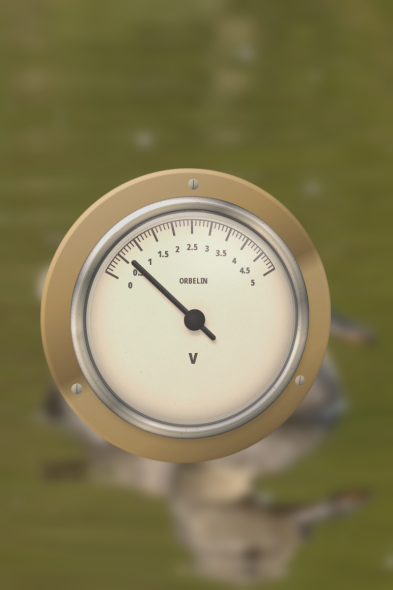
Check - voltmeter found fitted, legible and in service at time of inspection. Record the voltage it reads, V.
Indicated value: 0.6 V
